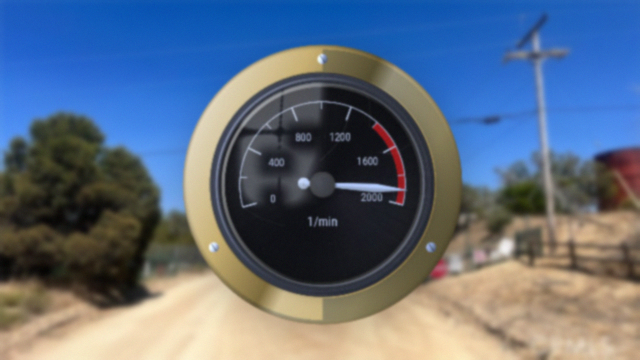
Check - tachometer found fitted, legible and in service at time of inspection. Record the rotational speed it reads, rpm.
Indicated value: 1900 rpm
